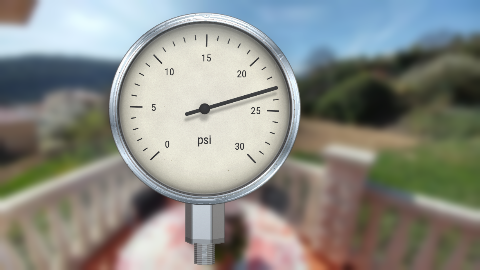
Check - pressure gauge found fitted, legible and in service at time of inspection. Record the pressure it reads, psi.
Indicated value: 23 psi
